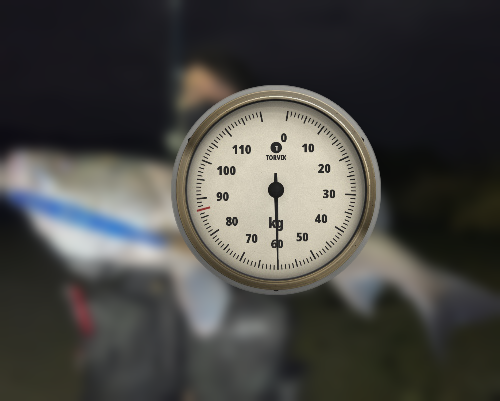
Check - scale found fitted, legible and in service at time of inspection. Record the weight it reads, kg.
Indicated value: 60 kg
